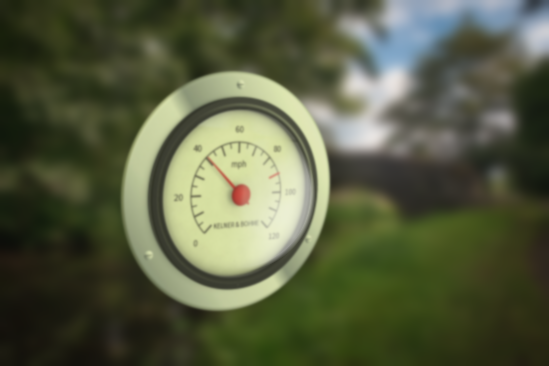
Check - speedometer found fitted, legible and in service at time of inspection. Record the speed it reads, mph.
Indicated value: 40 mph
